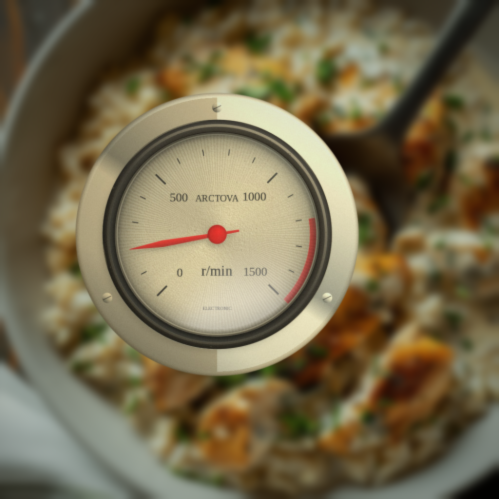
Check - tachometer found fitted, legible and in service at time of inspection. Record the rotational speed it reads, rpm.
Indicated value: 200 rpm
